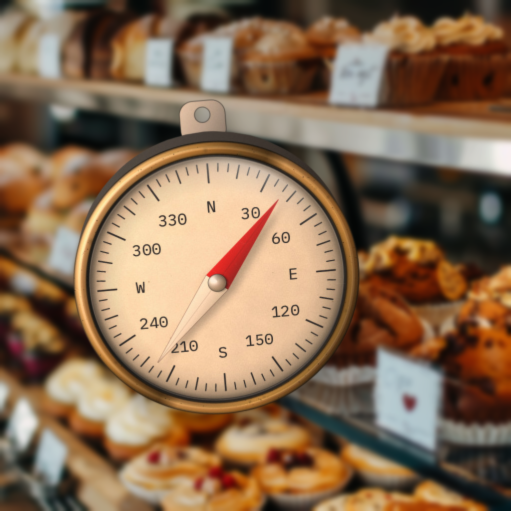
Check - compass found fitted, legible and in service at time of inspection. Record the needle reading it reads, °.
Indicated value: 40 °
